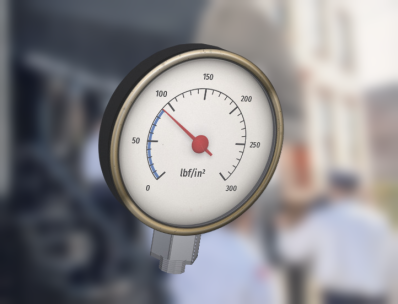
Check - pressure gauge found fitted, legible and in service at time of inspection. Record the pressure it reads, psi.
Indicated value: 90 psi
